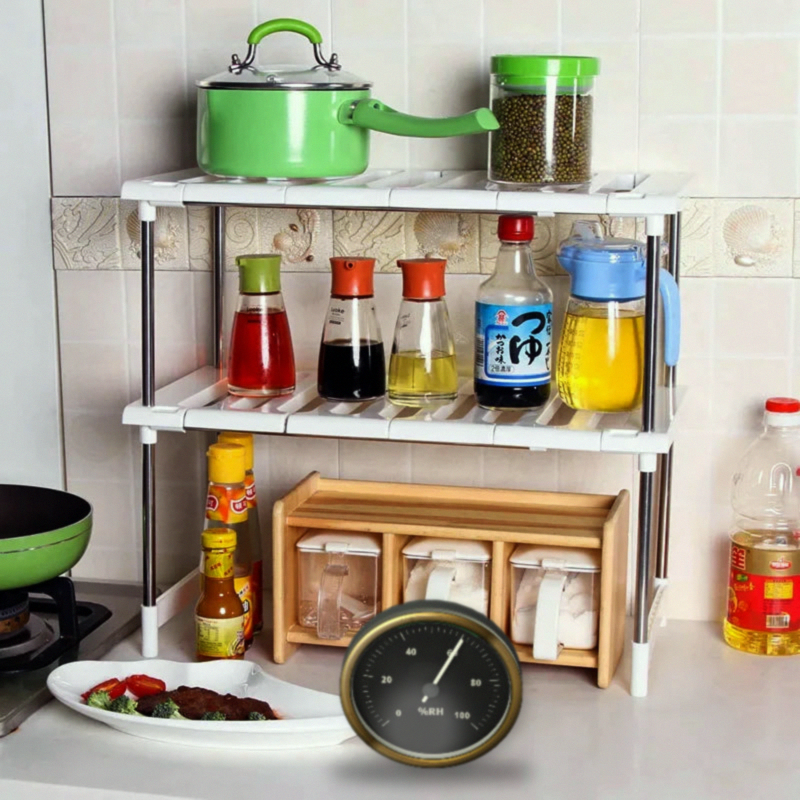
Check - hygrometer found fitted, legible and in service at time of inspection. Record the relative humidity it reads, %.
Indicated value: 60 %
